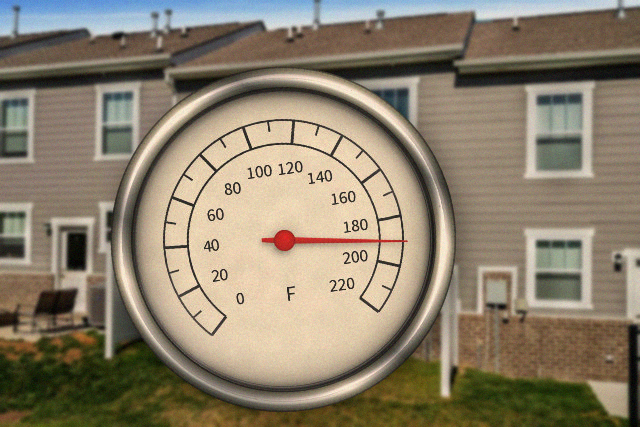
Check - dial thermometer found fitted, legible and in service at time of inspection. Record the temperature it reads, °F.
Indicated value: 190 °F
